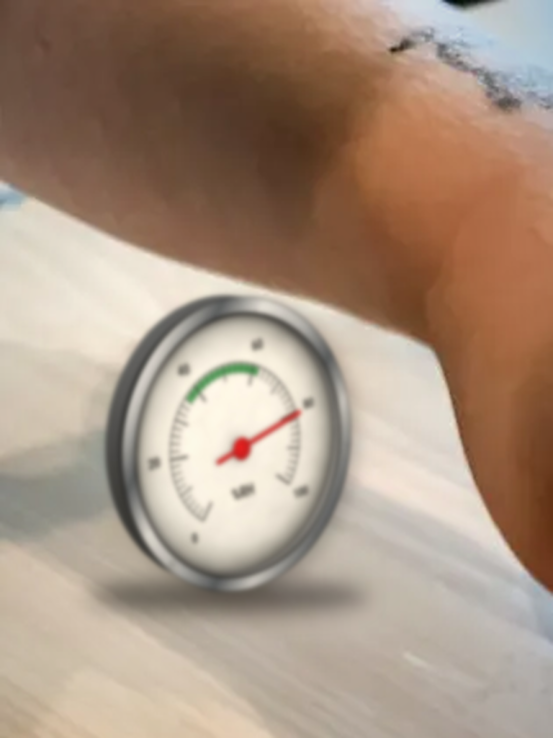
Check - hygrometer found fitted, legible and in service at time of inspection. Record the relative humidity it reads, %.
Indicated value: 80 %
